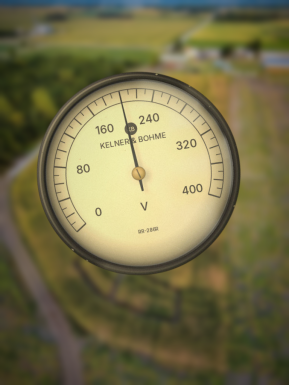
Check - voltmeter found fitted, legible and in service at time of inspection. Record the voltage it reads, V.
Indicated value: 200 V
